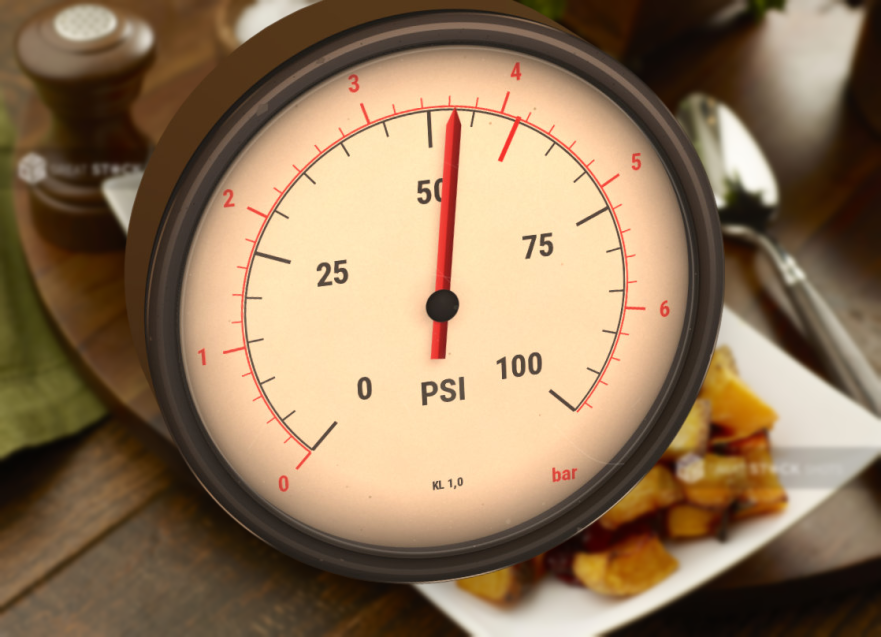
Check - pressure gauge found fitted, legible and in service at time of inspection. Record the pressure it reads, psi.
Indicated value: 52.5 psi
